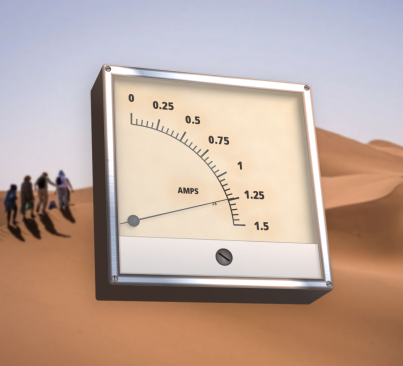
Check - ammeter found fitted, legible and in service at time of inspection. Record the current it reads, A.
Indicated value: 1.25 A
